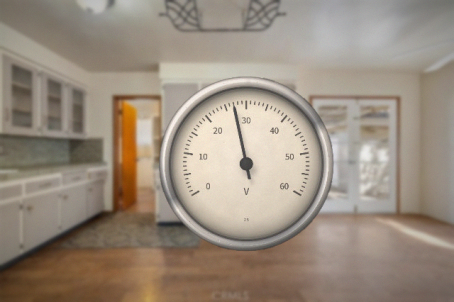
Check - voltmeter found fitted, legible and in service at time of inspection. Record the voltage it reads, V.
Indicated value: 27 V
